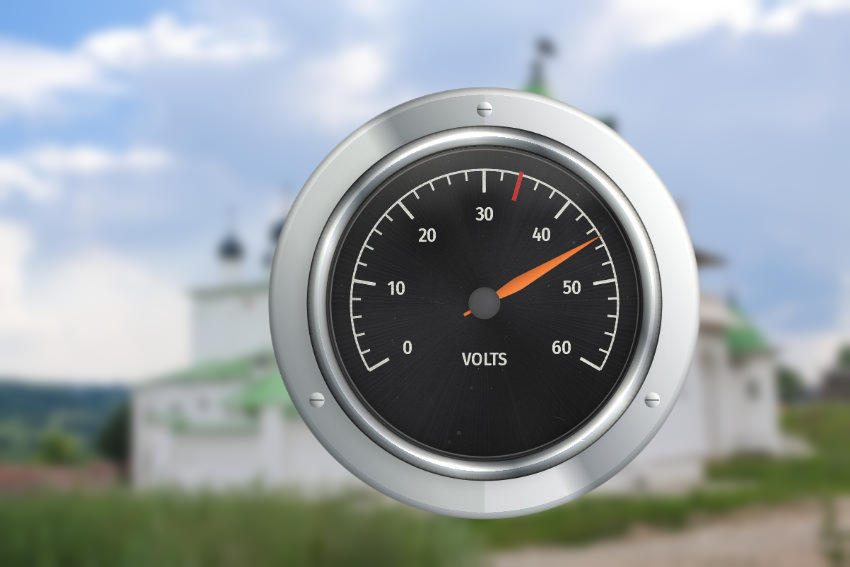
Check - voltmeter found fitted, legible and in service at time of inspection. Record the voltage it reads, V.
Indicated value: 45 V
